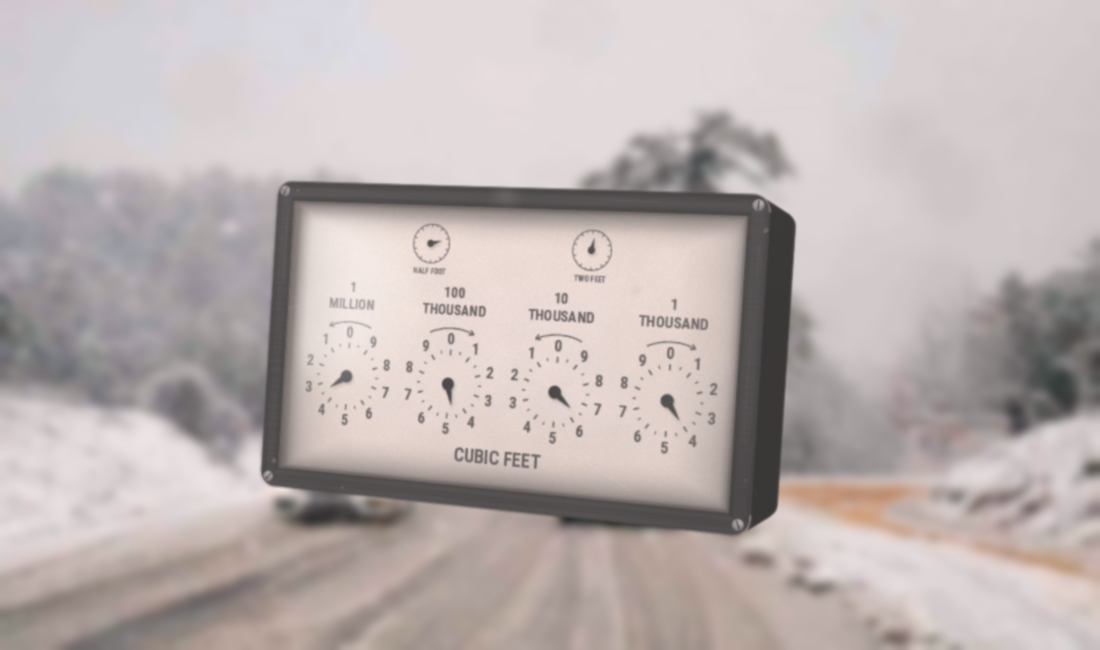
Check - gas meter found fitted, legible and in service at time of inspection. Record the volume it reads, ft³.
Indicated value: 346400 ft³
